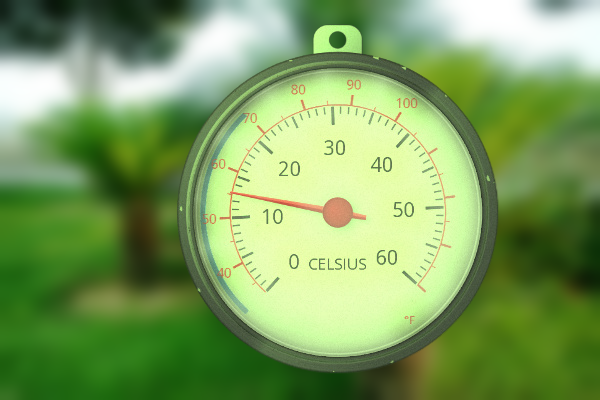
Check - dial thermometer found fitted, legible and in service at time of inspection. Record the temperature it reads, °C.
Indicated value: 13 °C
